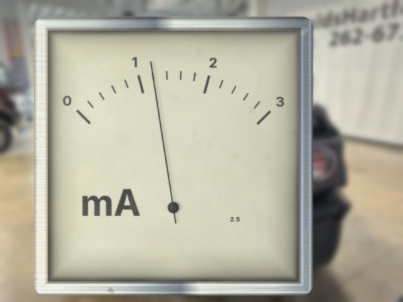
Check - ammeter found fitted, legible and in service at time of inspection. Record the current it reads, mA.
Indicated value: 1.2 mA
